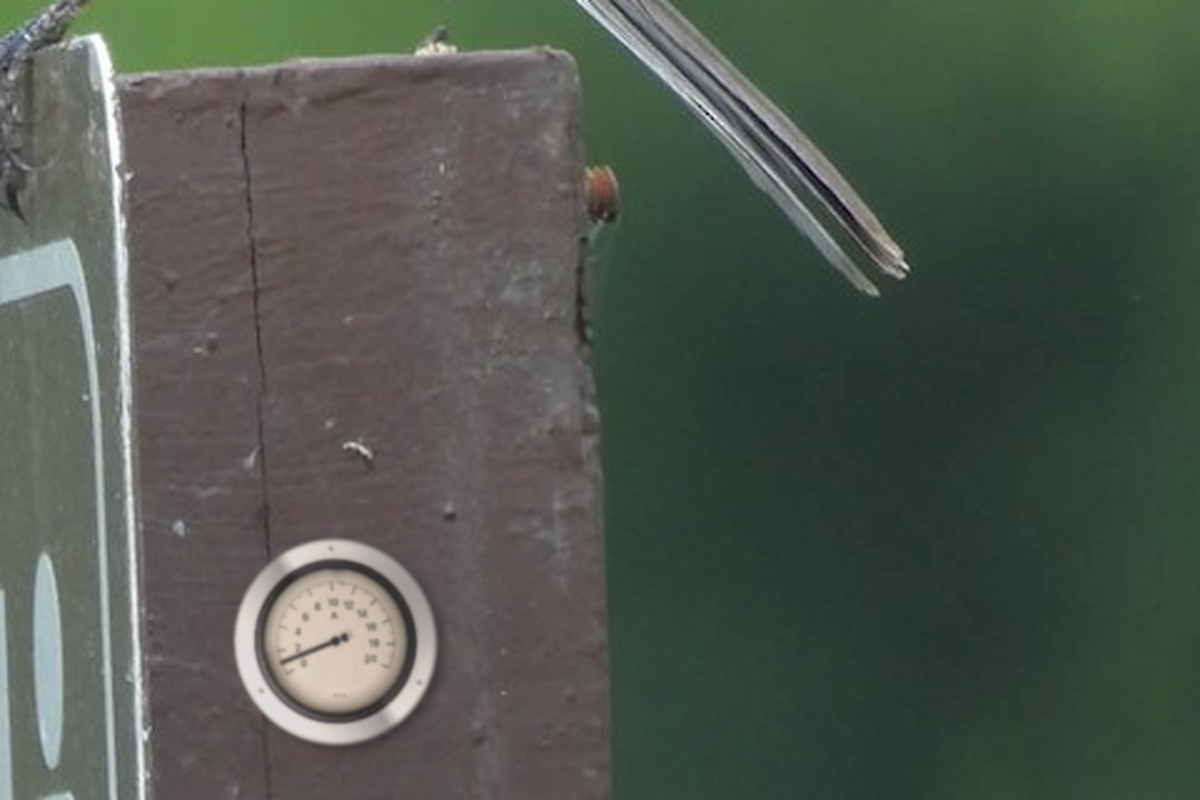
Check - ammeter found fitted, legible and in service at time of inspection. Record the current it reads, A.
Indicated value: 1 A
